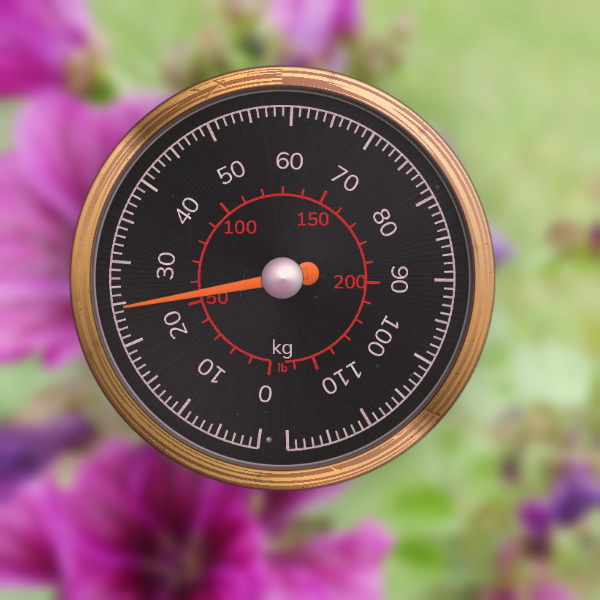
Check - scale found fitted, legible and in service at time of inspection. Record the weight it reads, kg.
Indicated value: 24.5 kg
